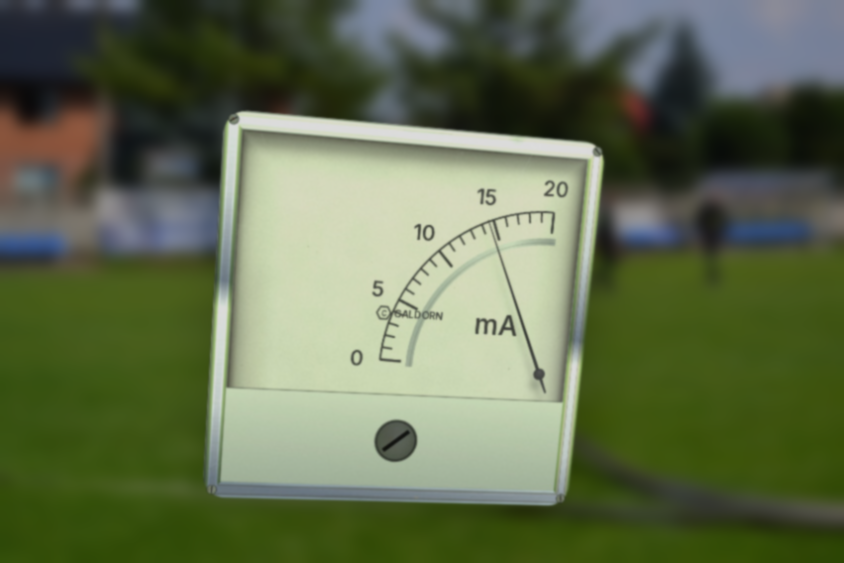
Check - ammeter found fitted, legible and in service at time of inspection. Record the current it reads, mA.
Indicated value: 14.5 mA
